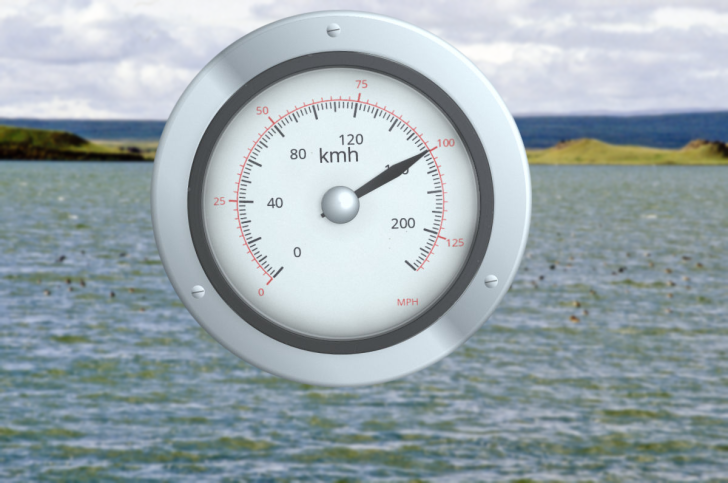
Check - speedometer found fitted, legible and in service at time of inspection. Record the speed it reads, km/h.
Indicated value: 160 km/h
